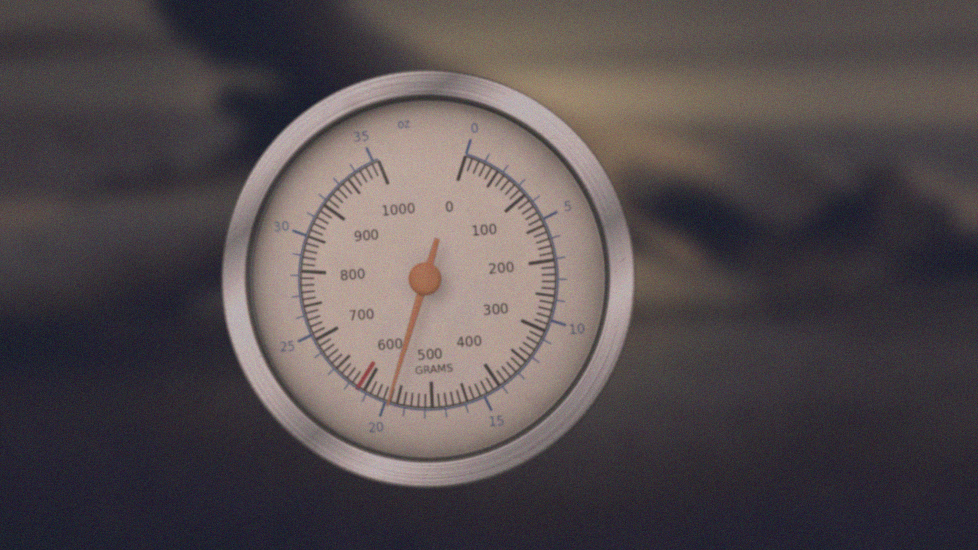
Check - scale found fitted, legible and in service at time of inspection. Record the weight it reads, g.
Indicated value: 560 g
